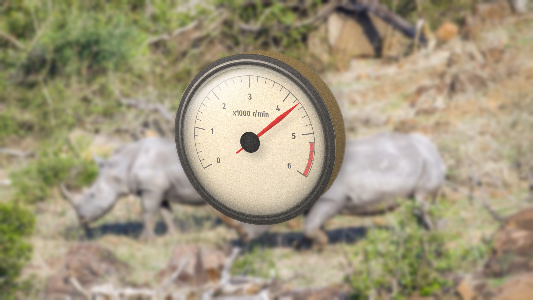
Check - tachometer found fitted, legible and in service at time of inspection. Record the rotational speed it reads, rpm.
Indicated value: 4300 rpm
